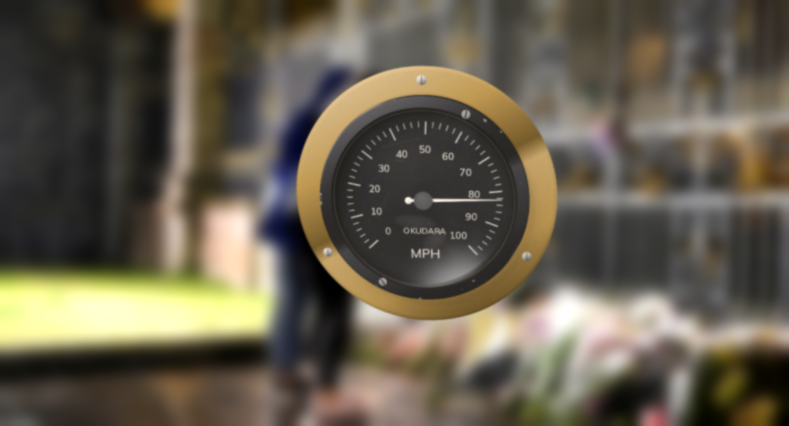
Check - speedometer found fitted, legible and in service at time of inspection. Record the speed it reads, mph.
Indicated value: 82 mph
